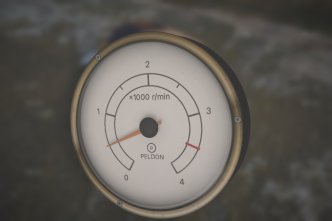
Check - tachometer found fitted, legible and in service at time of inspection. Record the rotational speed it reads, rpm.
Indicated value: 500 rpm
